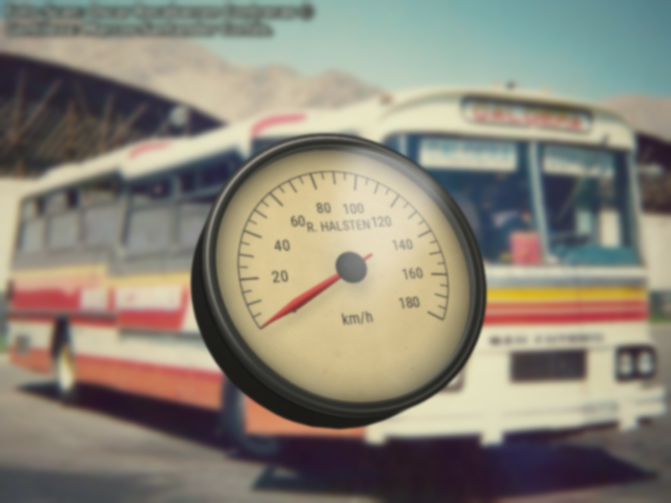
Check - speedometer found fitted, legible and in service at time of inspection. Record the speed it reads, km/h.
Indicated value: 0 km/h
